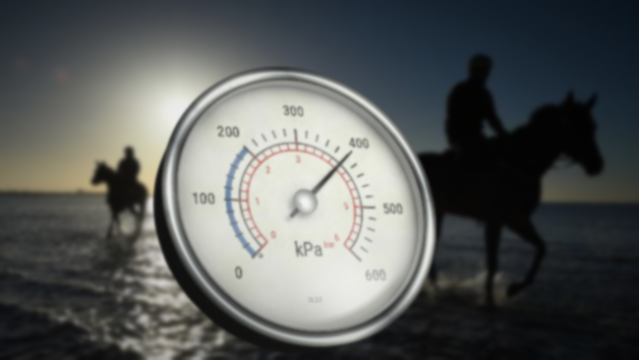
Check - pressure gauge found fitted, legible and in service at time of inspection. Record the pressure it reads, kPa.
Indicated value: 400 kPa
